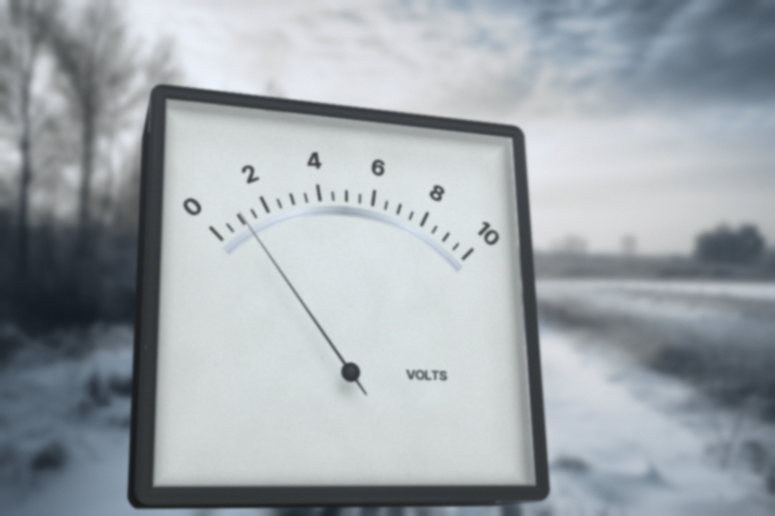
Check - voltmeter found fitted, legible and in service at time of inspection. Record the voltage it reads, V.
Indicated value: 1 V
